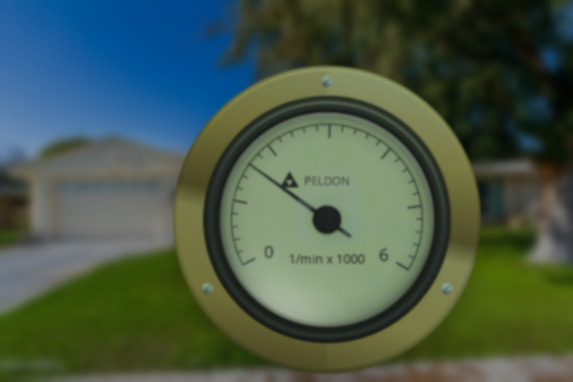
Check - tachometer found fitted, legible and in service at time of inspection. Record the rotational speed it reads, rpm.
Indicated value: 1600 rpm
